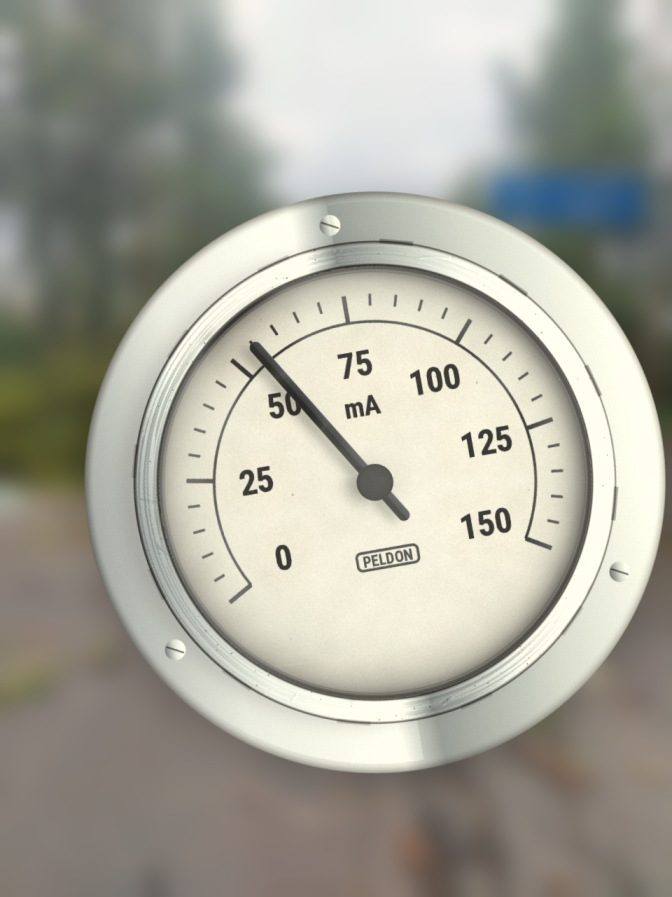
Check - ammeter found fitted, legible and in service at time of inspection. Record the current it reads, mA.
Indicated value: 55 mA
